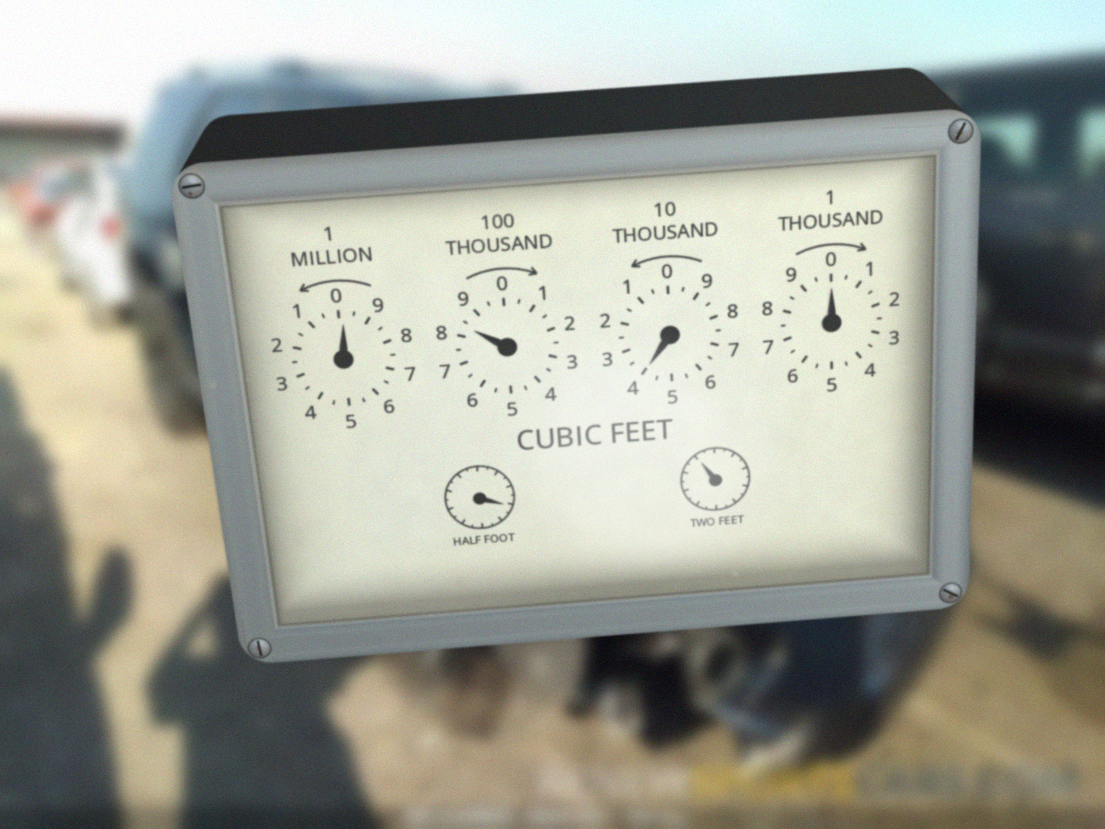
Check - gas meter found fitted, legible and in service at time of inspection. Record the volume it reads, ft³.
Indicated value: 984000 ft³
